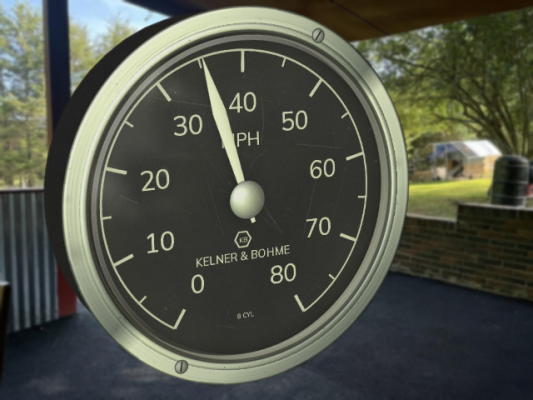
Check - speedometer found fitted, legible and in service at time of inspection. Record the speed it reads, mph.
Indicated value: 35 mph
